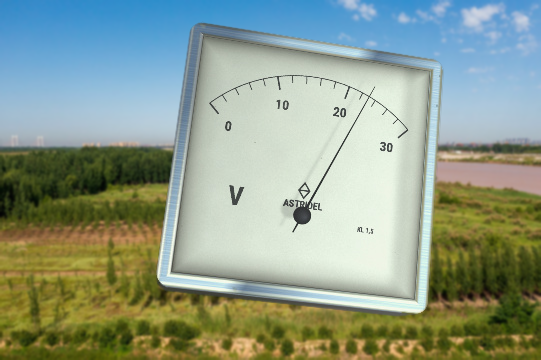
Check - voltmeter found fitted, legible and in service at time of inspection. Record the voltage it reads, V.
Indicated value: 23 V
